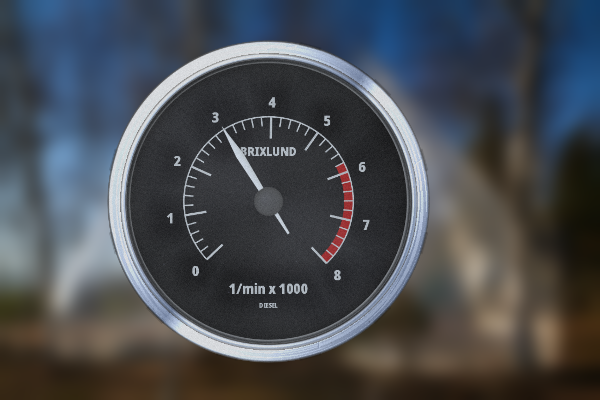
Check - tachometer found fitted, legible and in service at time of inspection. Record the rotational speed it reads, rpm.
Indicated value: 3000 rpm
